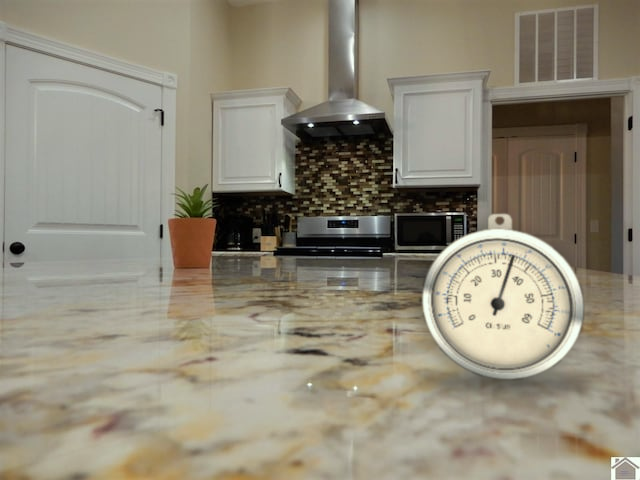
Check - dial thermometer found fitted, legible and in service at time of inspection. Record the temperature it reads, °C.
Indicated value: 35 °C
